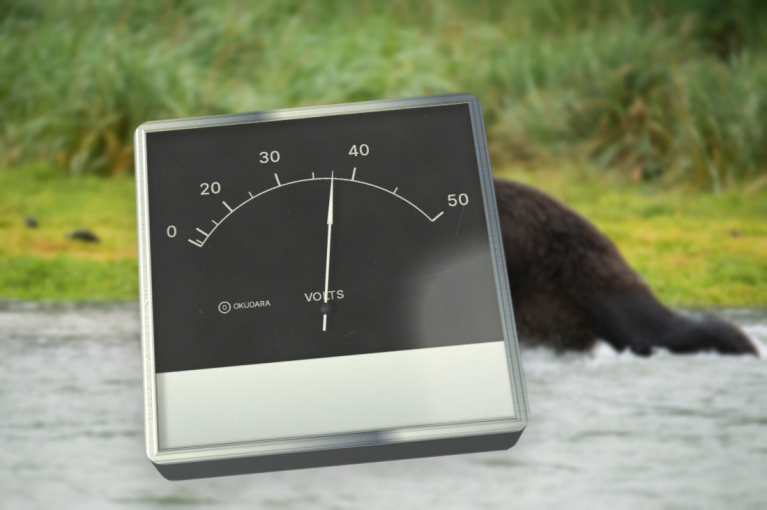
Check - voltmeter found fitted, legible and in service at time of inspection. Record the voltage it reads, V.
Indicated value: 37.5 V
